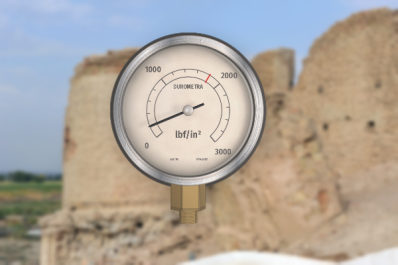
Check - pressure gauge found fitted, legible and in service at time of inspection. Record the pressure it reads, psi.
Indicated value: 200 psi
